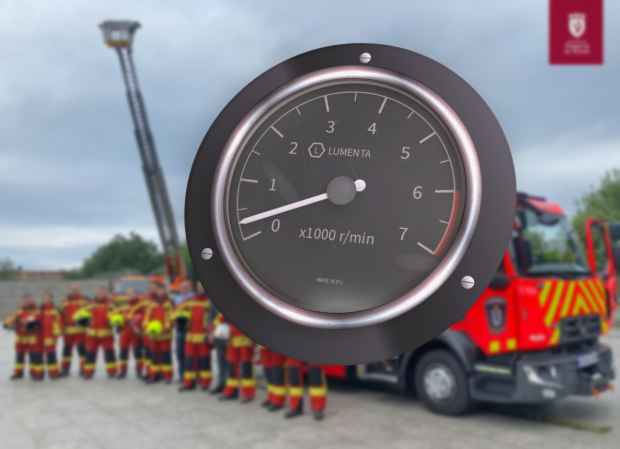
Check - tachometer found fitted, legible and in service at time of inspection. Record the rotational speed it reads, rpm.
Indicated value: 250 rpm
